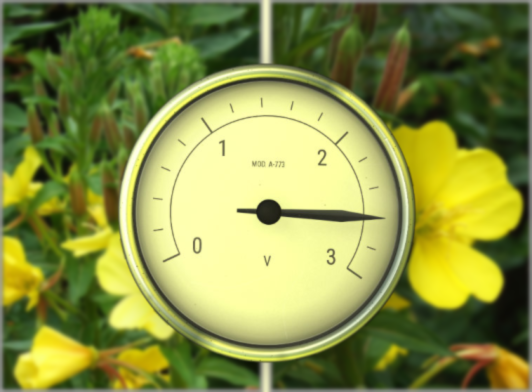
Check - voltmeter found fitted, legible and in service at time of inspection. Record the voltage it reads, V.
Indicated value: 2.6 V
